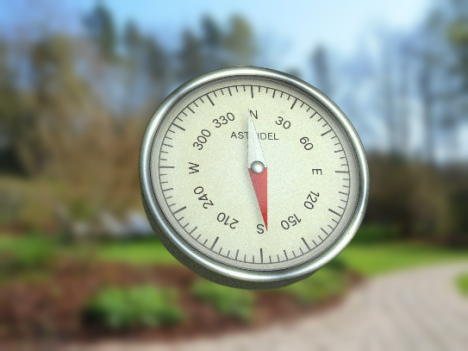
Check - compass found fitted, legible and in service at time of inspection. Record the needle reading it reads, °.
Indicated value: 175 °
